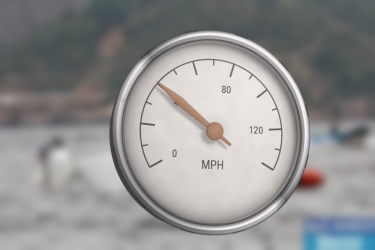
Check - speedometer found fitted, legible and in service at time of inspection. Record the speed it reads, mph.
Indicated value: 40 mph
